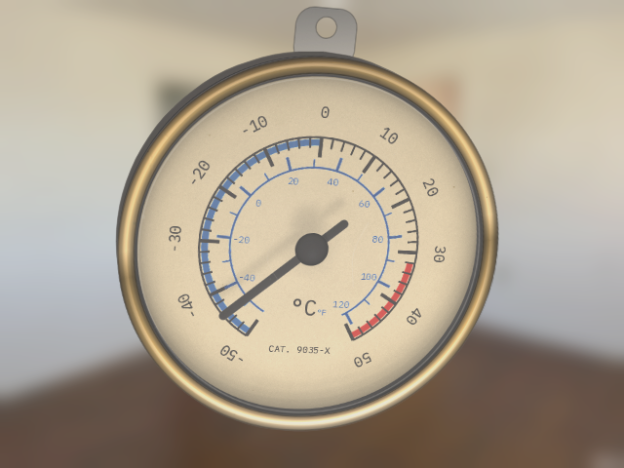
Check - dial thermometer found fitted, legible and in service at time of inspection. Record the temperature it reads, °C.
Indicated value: -44 °C
